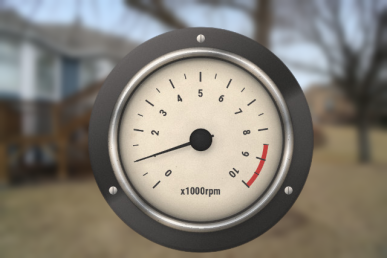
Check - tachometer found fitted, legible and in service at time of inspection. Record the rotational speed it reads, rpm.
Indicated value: 1000 rpm
